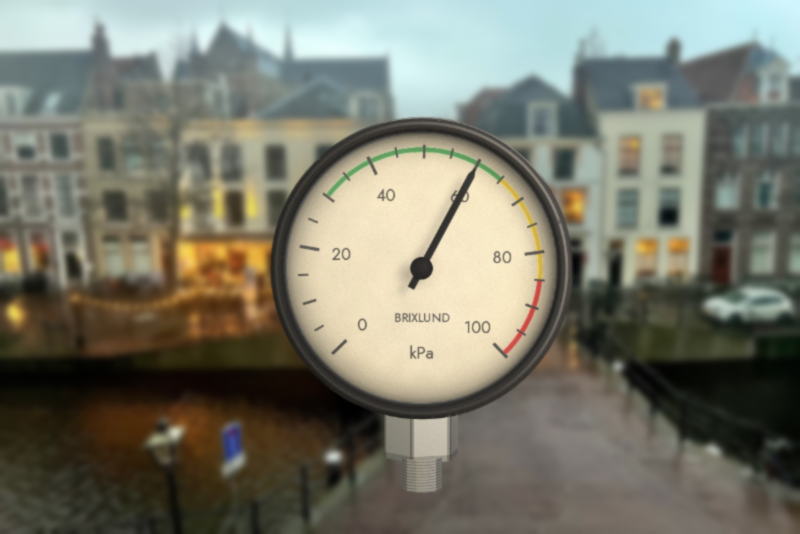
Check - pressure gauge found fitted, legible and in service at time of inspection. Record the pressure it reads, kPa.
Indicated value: 60 kPa
